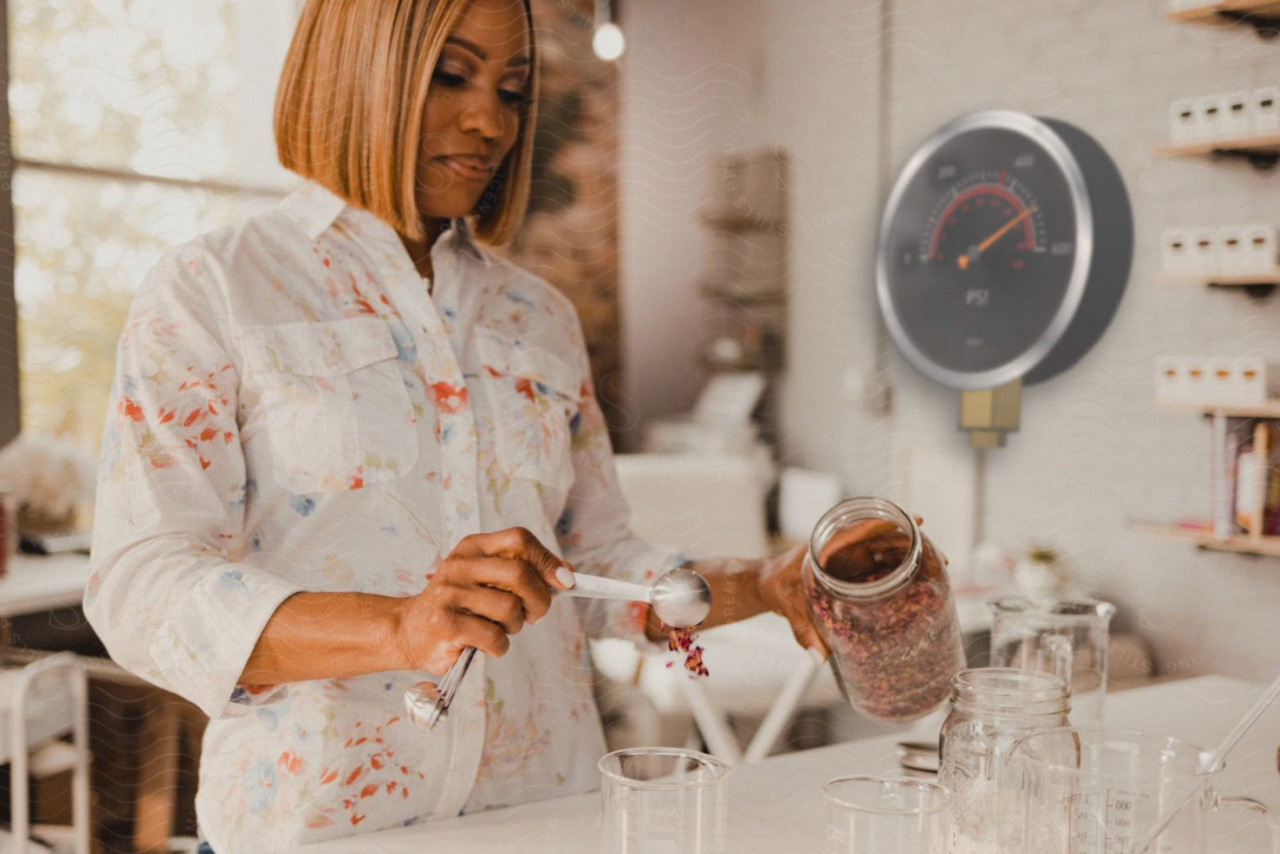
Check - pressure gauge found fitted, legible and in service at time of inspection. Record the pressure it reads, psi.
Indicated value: 500 psi
